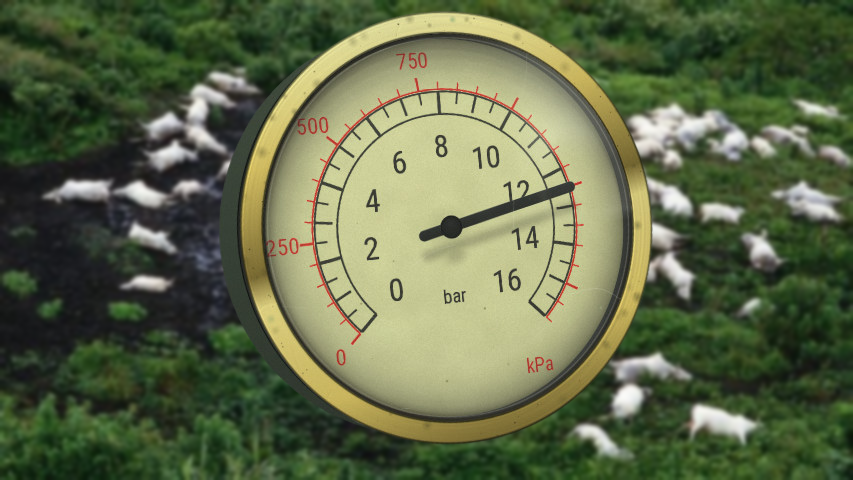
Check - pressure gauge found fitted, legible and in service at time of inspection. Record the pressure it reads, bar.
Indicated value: 12.5 bar
